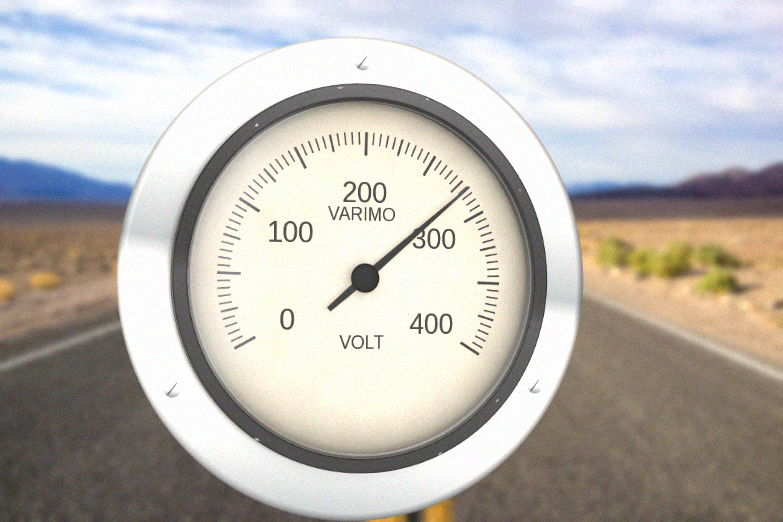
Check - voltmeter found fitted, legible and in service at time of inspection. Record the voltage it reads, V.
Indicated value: 280 V
